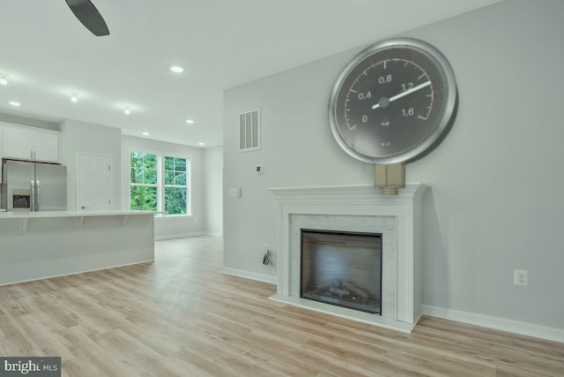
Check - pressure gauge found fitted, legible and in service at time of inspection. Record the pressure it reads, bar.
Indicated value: 1.3 bar
